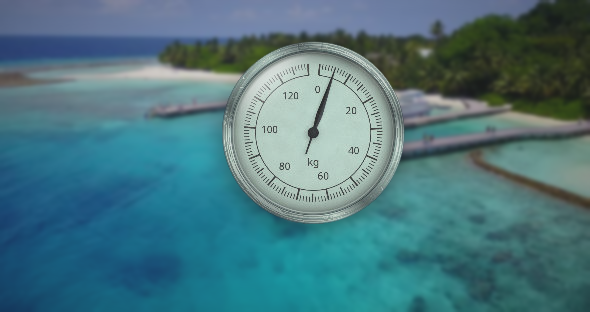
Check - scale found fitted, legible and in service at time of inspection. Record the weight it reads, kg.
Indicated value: 5 kg
